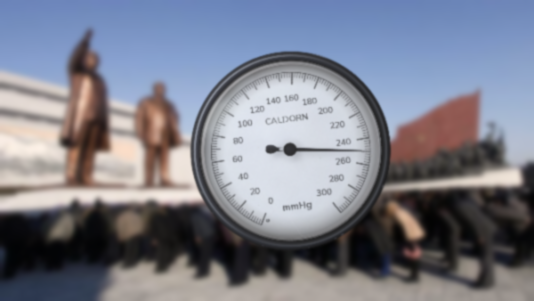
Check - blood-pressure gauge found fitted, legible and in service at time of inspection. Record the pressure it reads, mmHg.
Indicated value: 250 mmHg
